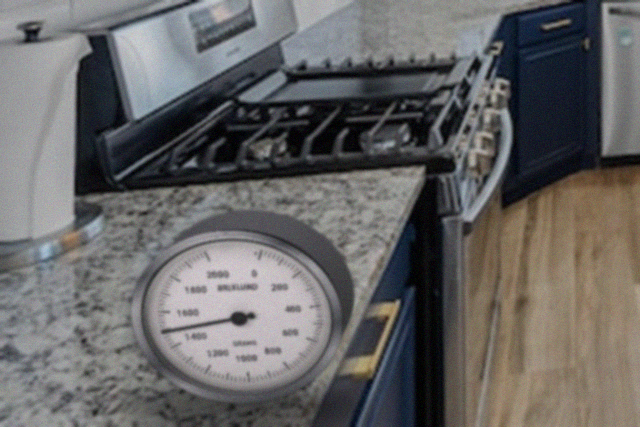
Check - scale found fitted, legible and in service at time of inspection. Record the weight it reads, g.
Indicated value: 1500 g
